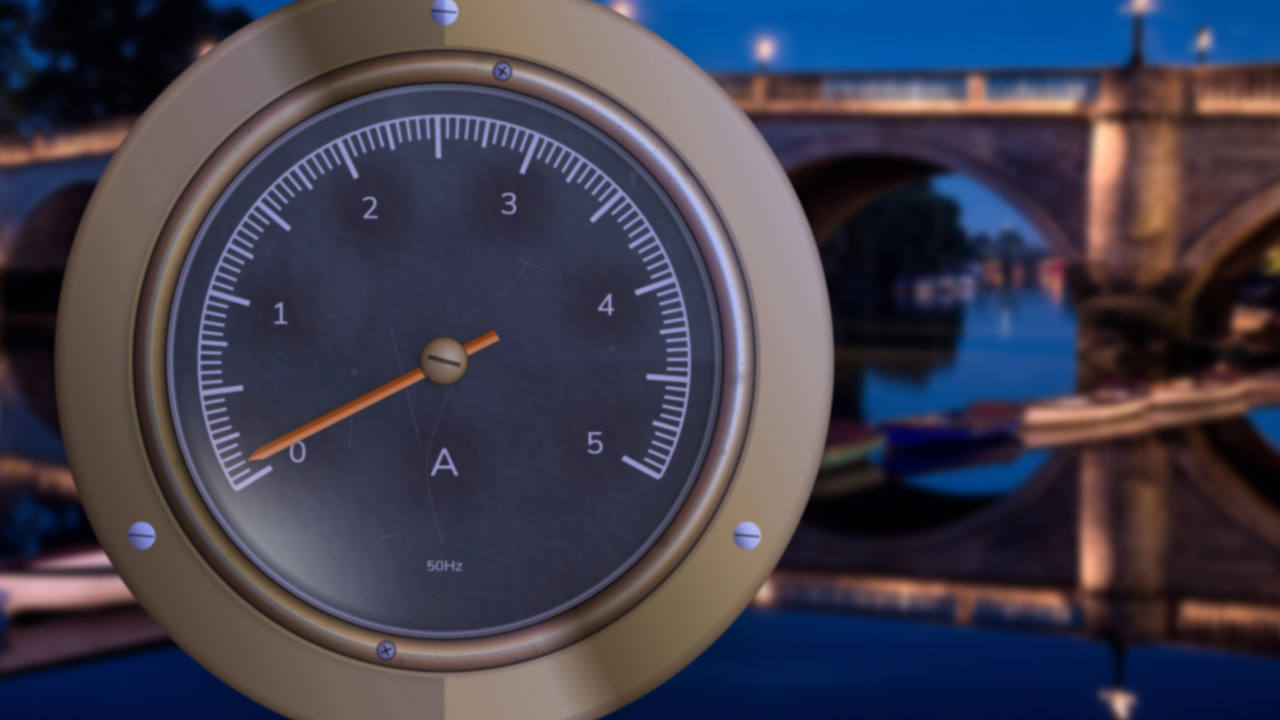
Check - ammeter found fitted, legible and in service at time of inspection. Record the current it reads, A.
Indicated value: 0.1 A
